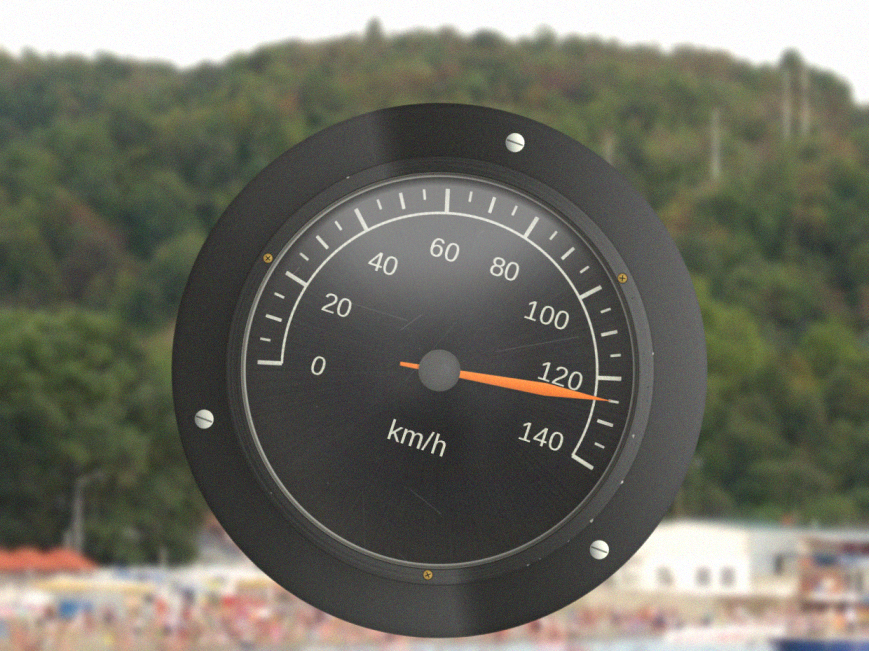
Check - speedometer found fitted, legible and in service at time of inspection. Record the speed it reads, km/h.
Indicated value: 125 km/h
